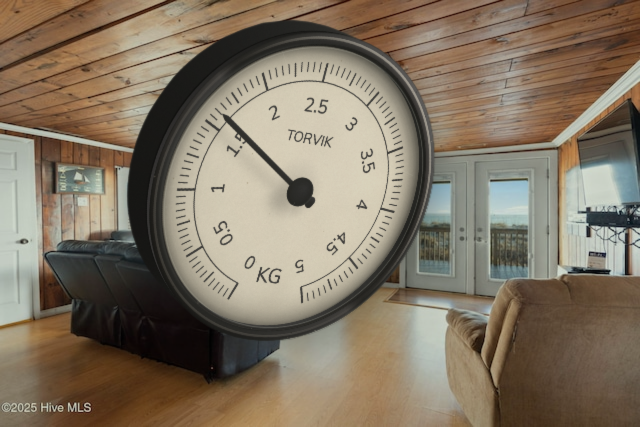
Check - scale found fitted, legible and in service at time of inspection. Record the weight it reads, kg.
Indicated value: 1.6 kg
